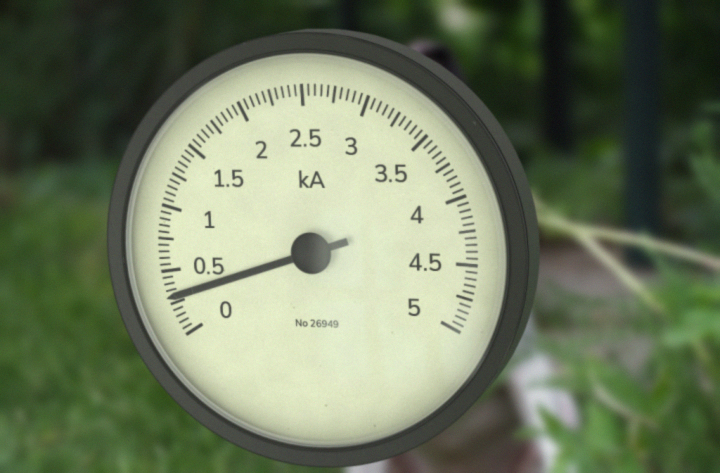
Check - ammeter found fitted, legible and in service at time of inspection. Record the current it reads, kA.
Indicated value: 0.3 kA
